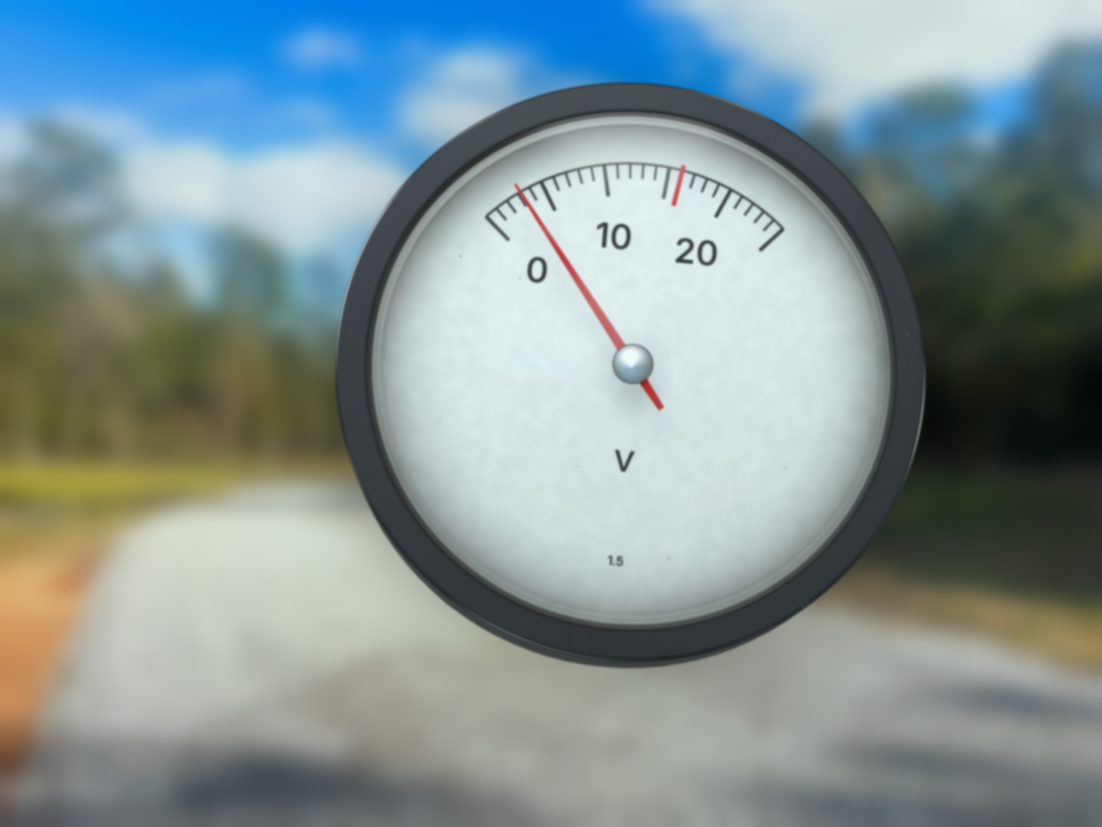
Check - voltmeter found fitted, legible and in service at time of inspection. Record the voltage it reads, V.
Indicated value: 3 V
